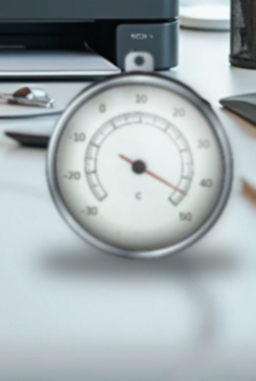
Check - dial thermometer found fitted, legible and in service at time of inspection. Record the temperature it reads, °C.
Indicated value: 45 °C
